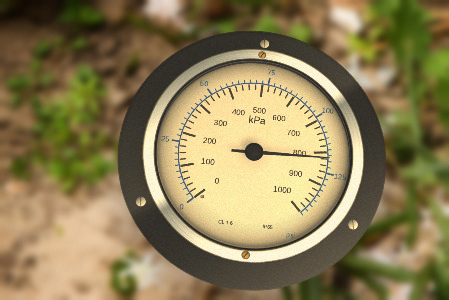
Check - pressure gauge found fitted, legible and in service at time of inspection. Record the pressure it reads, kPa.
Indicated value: 820 kPa
